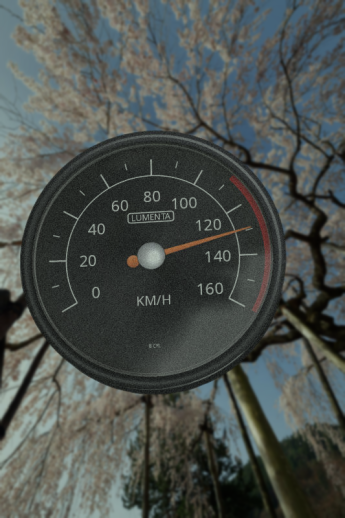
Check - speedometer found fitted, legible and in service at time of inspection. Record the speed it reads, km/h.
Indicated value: 130 km/h
